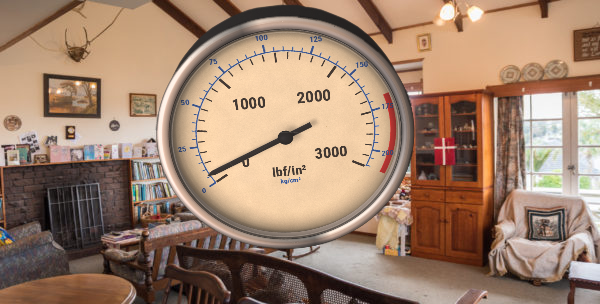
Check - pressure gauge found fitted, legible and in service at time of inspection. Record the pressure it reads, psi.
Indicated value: 100 psi
